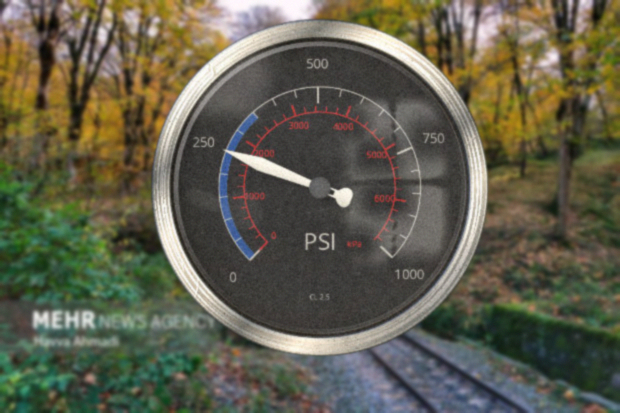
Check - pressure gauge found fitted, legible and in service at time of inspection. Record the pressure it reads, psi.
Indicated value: 250 psi
